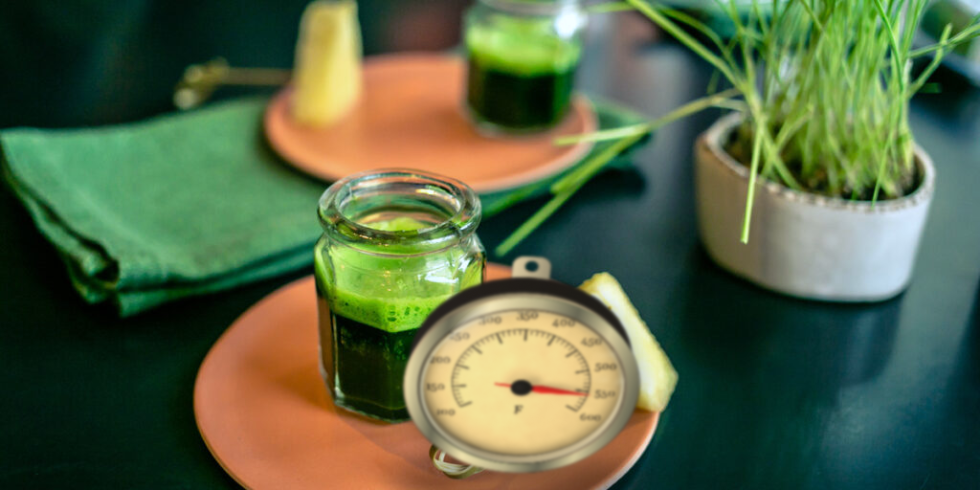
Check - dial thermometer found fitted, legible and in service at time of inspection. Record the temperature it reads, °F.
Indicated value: 550 °F
